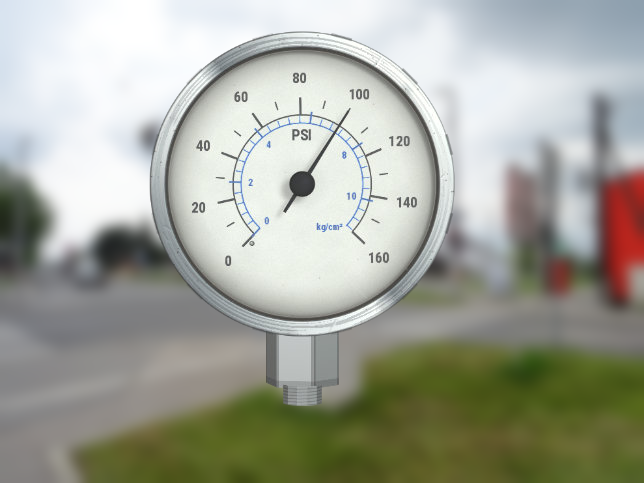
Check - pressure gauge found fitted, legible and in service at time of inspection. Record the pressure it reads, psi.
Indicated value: 100 psi
